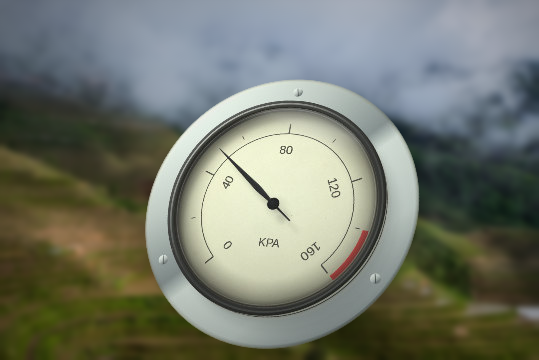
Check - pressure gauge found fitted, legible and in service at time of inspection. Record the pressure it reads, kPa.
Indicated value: 50 kPa
